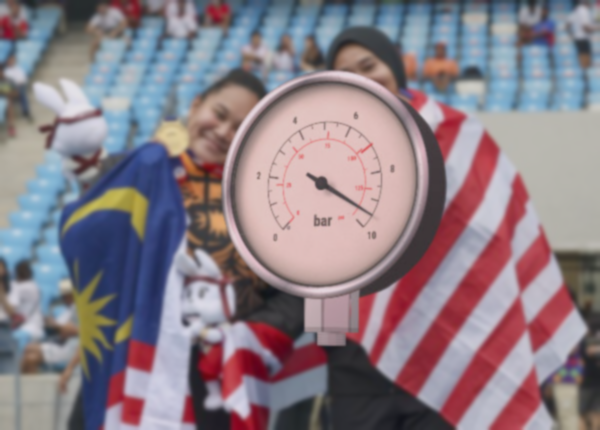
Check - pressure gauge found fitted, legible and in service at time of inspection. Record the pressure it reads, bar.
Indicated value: 9.5 bar
